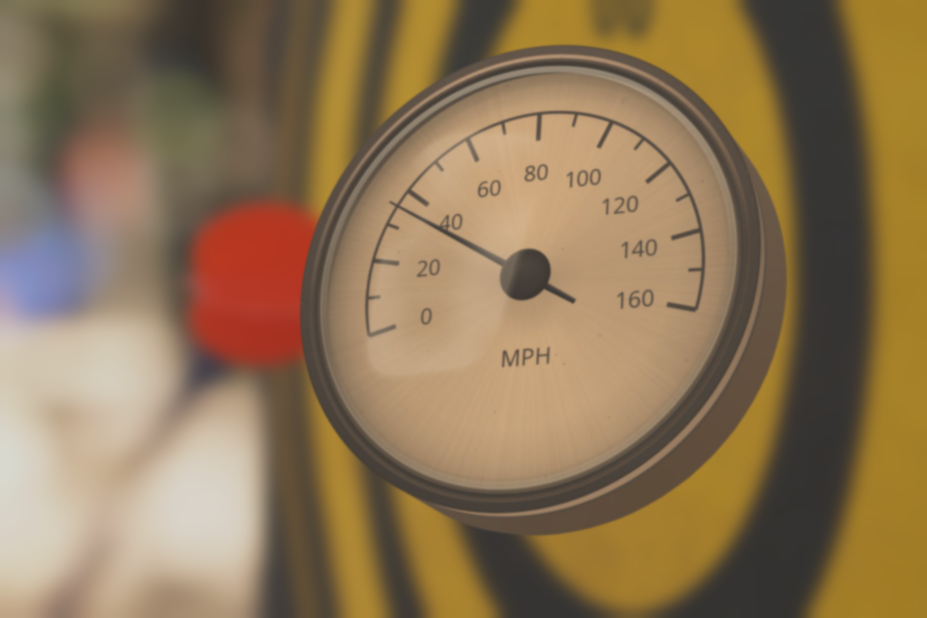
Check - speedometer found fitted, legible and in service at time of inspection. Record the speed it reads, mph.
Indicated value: 35 mph
